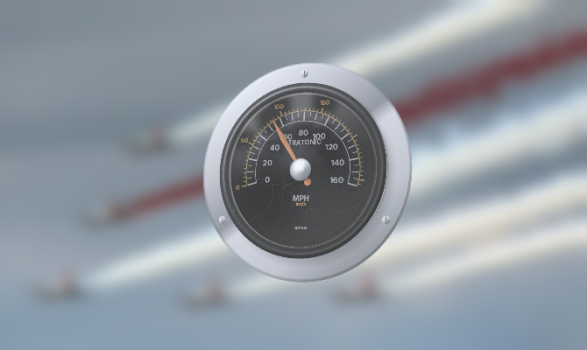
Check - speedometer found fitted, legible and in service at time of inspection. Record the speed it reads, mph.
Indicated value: 55 mph
